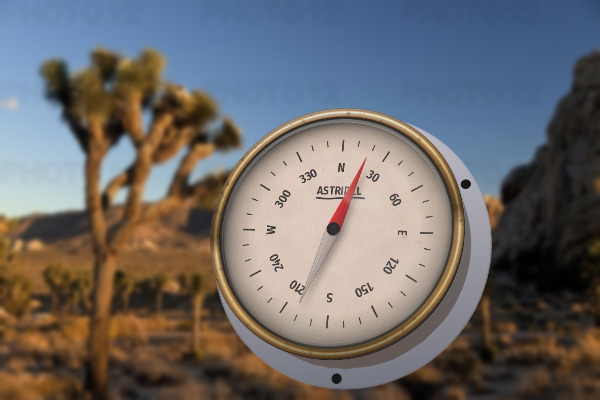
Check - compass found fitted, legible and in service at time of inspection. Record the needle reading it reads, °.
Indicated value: 20 °
